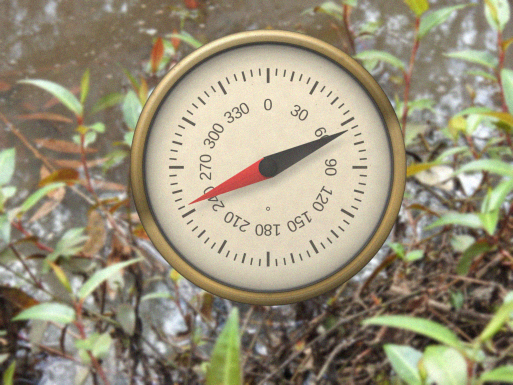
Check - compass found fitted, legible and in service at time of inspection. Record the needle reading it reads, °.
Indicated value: 245 °
